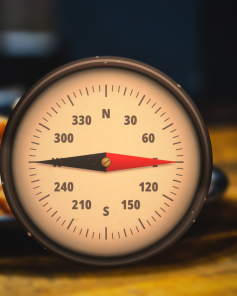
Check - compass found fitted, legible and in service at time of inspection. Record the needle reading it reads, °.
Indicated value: 90 °
